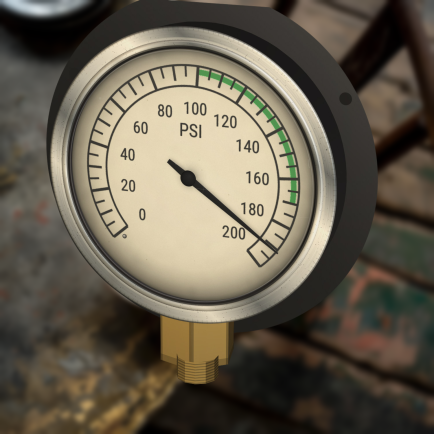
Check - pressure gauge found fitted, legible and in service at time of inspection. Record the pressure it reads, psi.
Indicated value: 190 psi
